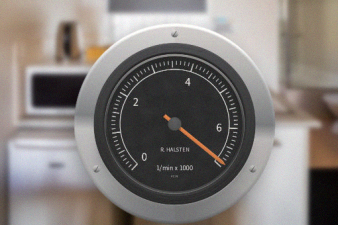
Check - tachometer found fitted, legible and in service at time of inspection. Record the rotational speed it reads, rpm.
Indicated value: 6900 rpm
